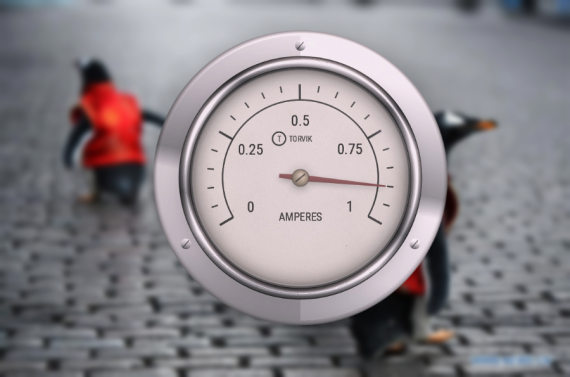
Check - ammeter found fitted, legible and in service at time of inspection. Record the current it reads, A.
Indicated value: 0.9 A
